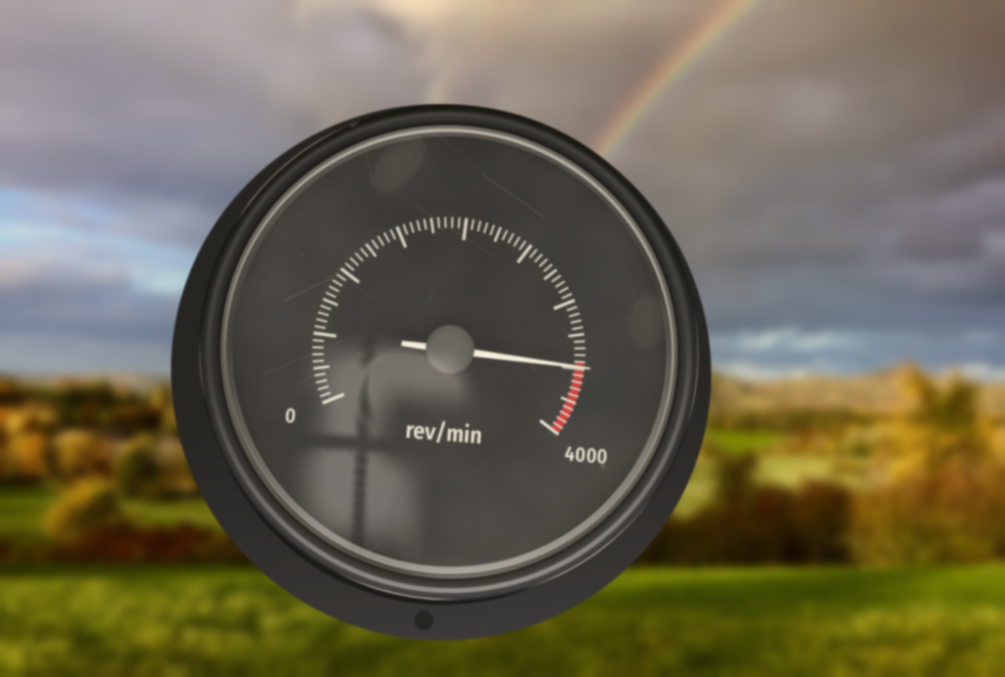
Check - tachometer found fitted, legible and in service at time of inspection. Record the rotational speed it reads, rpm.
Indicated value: 3500 rpm
